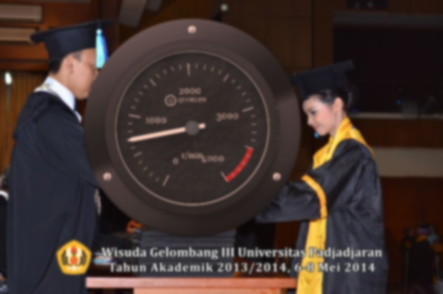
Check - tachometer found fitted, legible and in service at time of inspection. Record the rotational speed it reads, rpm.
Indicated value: 700 rpm
